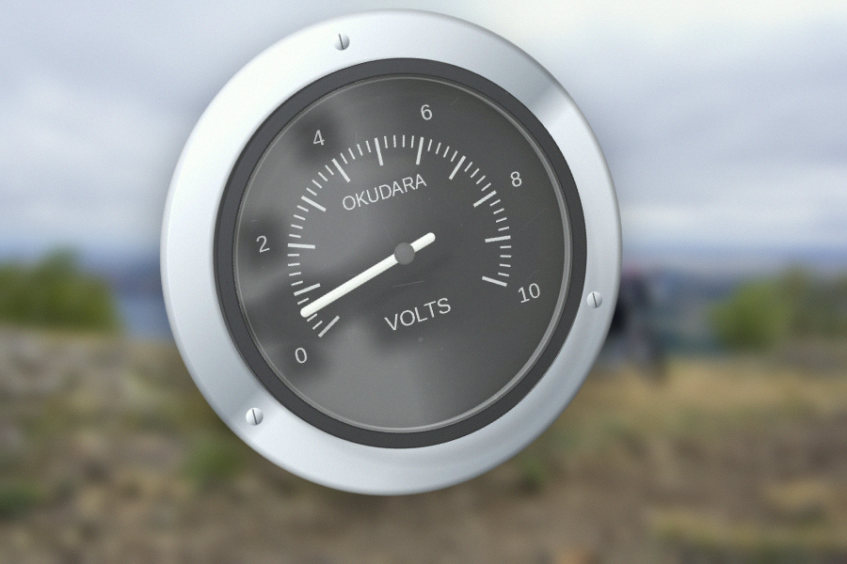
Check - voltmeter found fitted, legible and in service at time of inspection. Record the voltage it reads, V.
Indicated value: 0.6 V
